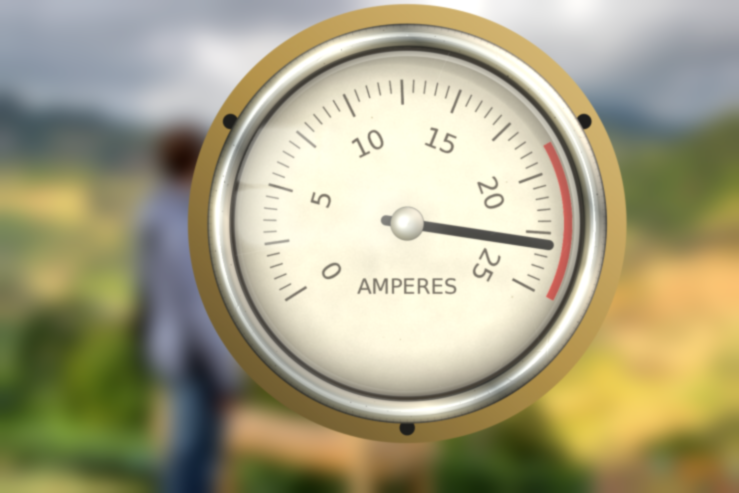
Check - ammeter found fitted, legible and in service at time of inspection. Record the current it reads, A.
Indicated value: 23 A
